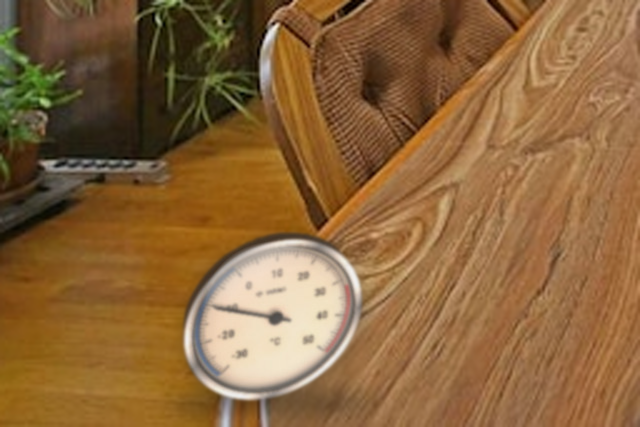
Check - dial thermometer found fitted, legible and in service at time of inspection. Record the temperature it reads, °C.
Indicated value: -10 °C
